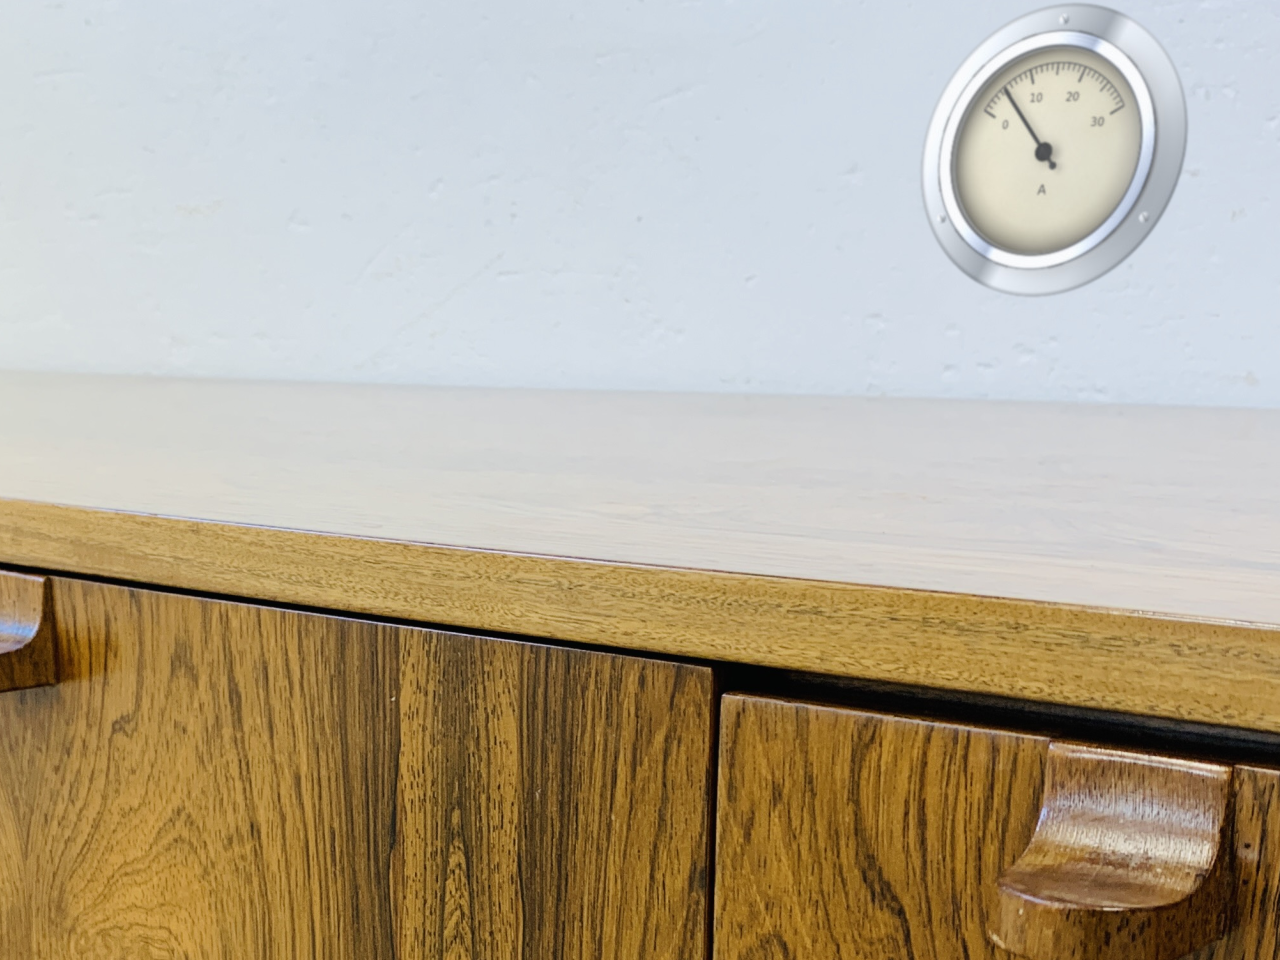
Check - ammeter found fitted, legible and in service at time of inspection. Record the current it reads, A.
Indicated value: 5 A
